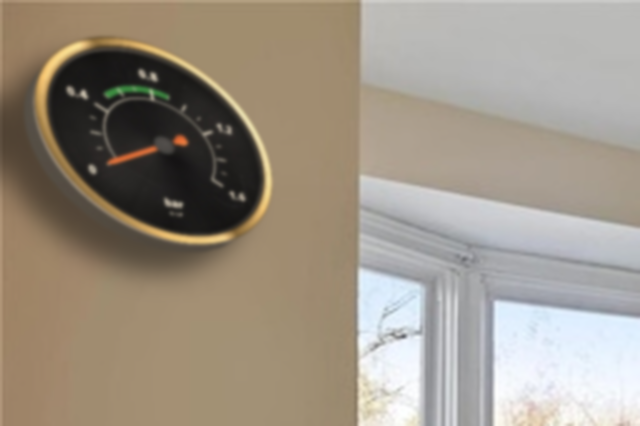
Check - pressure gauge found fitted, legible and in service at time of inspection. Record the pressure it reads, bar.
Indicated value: 0 bar
